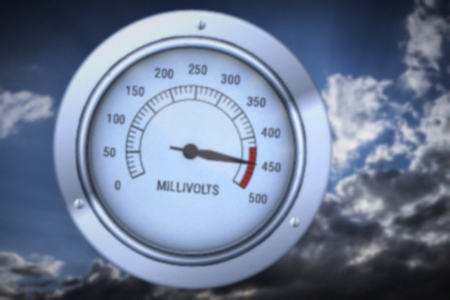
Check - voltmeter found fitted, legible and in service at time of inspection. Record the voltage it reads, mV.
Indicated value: 450 mV
